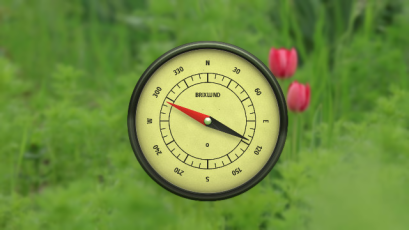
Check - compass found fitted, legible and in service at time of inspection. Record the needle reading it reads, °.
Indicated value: 295 °
